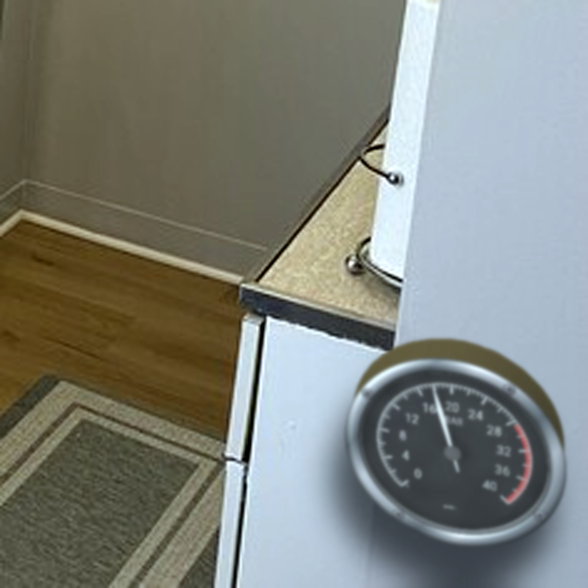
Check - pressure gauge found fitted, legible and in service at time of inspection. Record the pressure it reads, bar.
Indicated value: 18 bar
